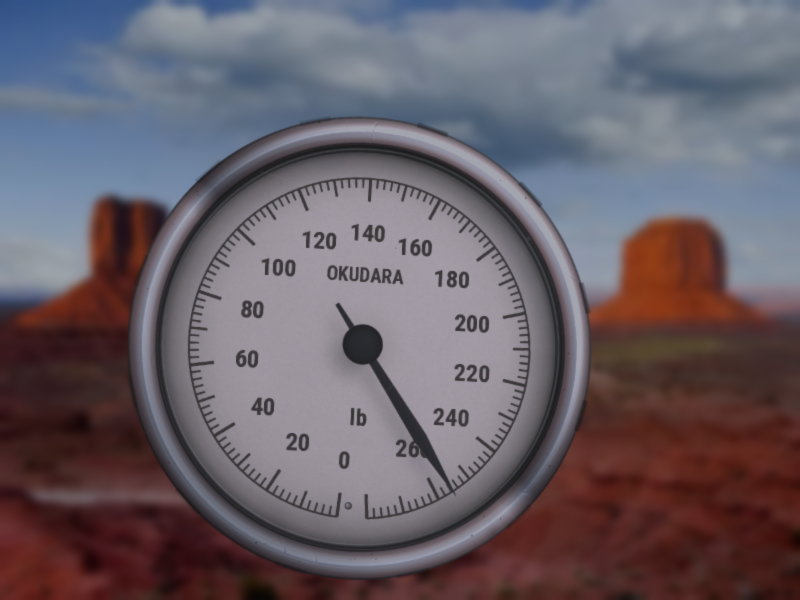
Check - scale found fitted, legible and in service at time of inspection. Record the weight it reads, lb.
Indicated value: 256 lb
